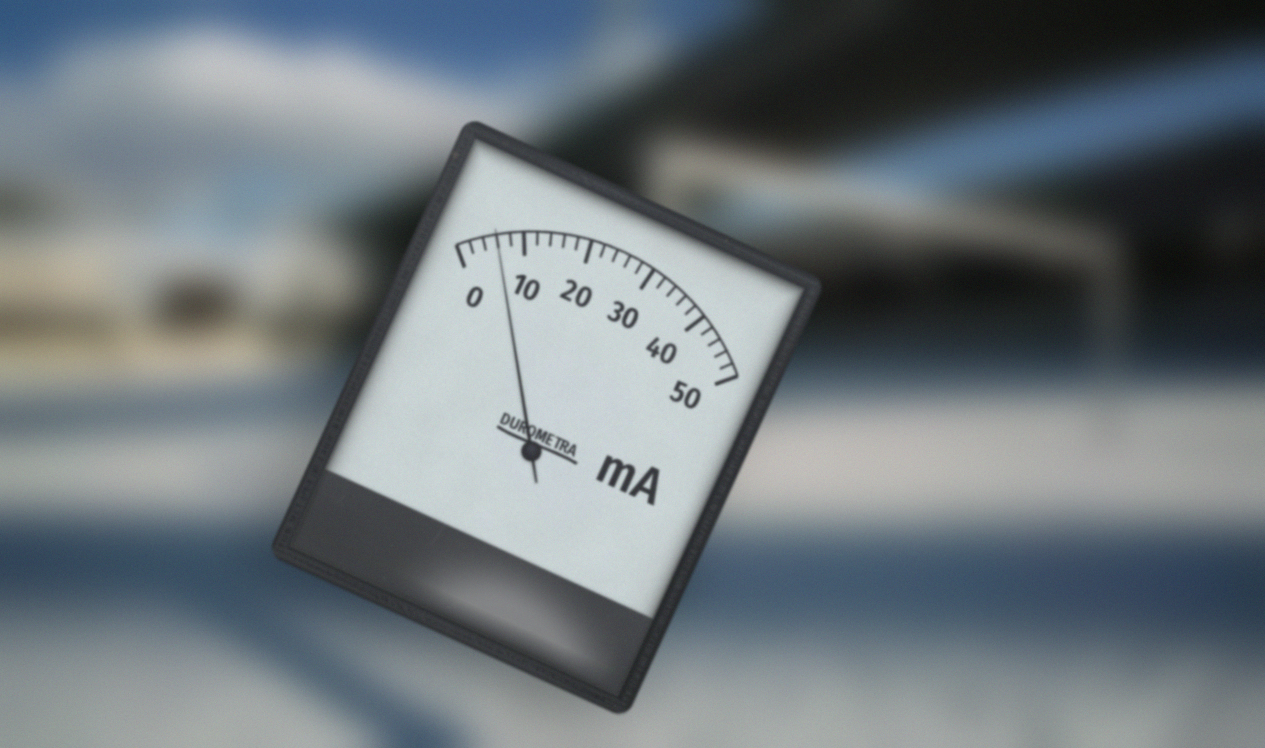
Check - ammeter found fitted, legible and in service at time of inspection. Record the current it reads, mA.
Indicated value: 6 mA
